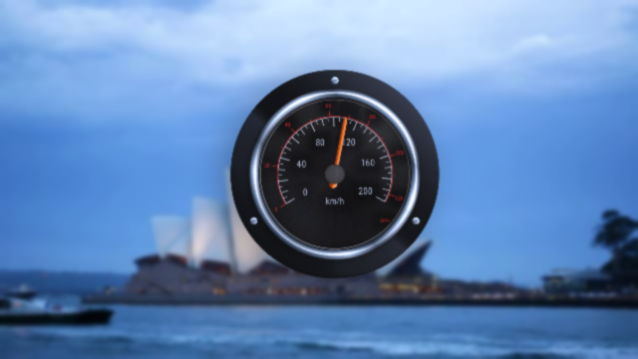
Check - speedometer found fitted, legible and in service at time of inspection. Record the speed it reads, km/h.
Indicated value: 110 km/h
